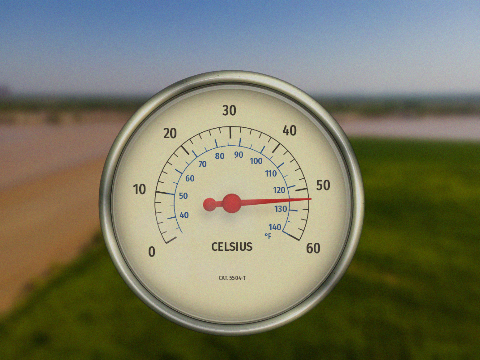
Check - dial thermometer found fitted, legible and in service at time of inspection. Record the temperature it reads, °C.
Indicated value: 52 °C
